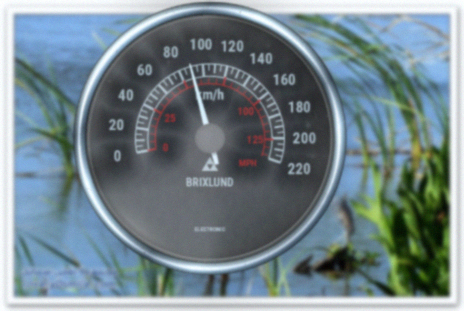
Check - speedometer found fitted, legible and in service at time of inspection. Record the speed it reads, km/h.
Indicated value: 90 km/h
